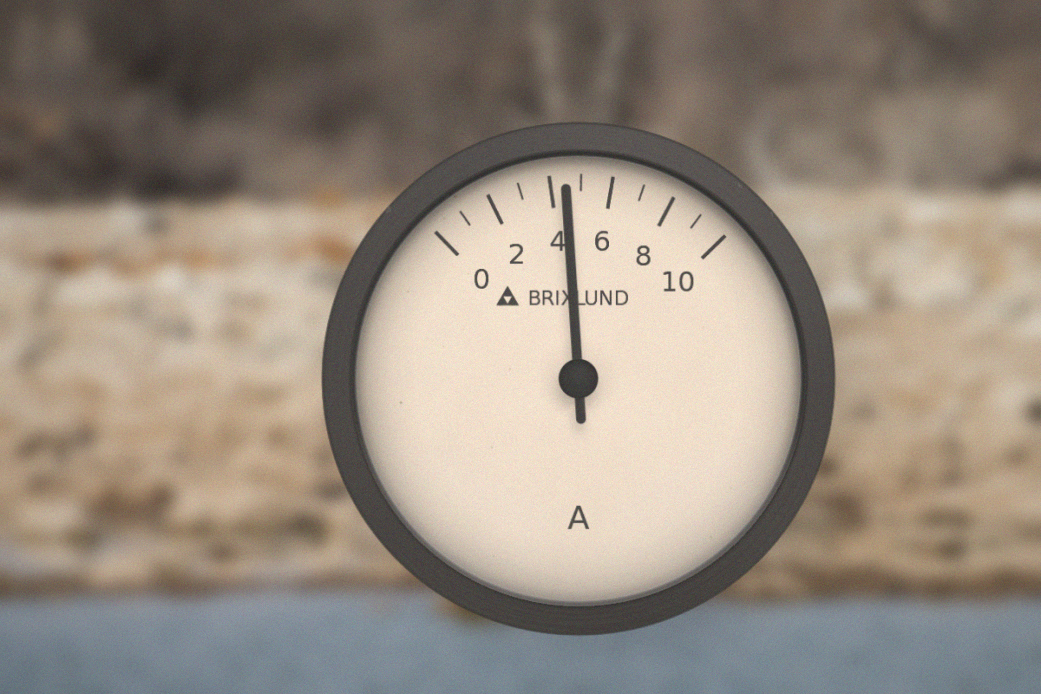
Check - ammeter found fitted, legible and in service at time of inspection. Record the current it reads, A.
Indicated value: 4.5 A
